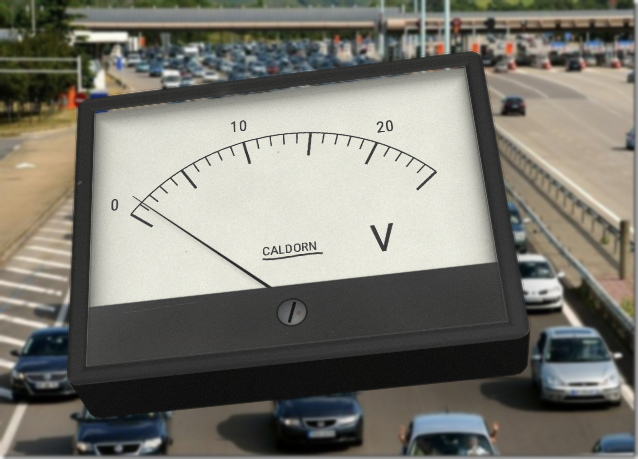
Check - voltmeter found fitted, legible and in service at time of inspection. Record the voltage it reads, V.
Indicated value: 1 V
